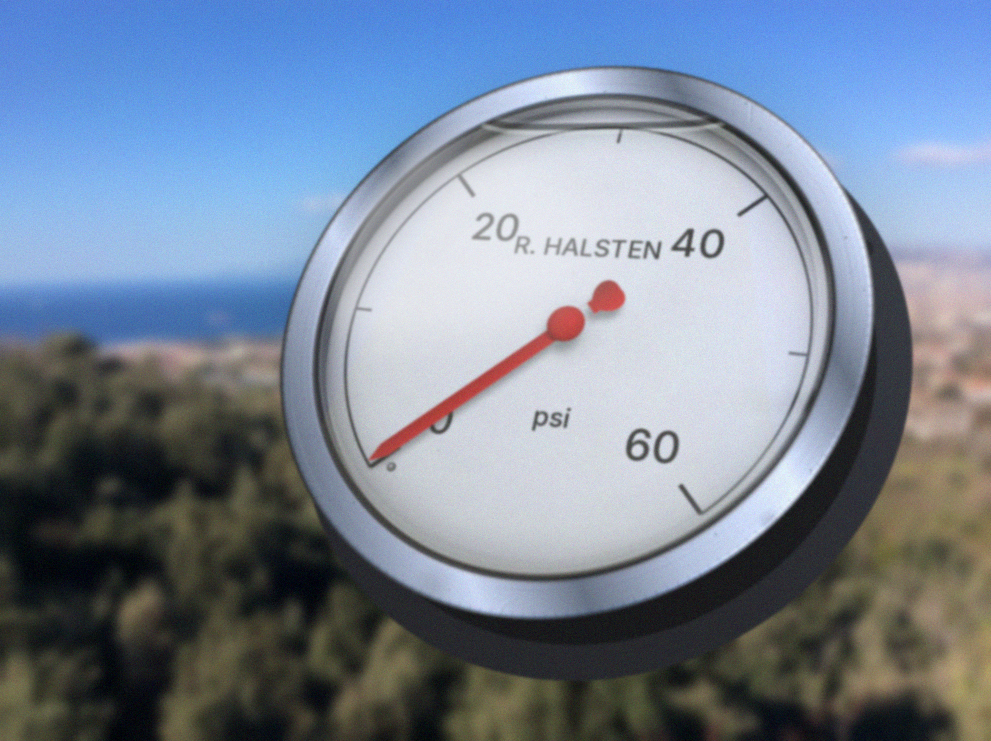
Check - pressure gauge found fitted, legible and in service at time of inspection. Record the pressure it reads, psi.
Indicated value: 0 psi
